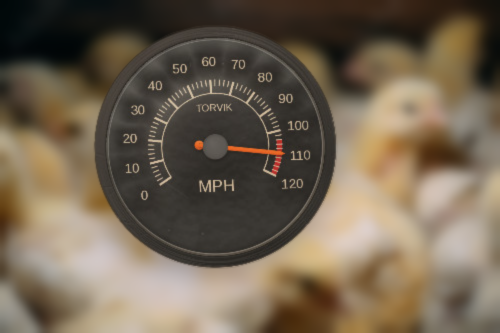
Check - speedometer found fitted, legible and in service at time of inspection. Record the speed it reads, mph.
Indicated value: 110 mph
